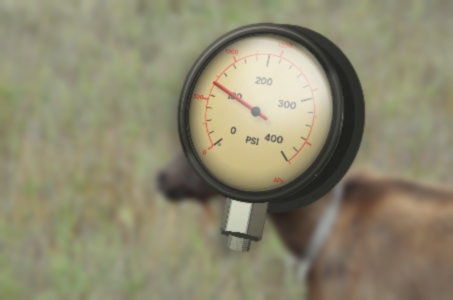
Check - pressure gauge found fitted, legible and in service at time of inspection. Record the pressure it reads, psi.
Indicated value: 100 psi
